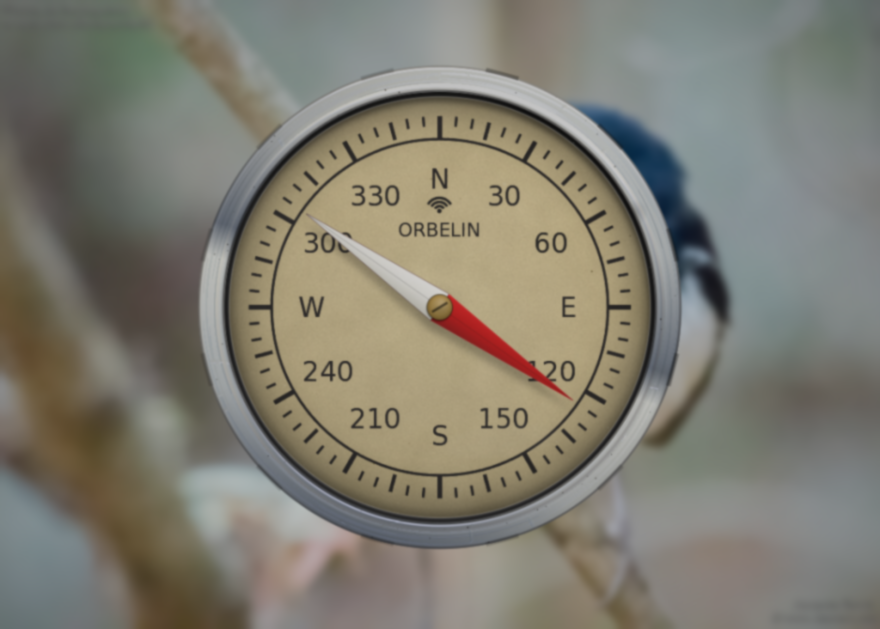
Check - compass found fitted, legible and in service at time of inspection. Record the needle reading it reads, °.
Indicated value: 125 °
